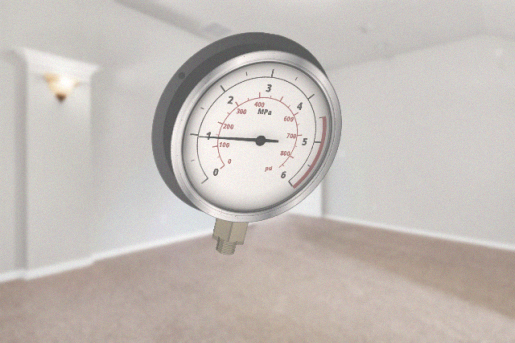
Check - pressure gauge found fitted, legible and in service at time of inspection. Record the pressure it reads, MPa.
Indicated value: 1 MPa
